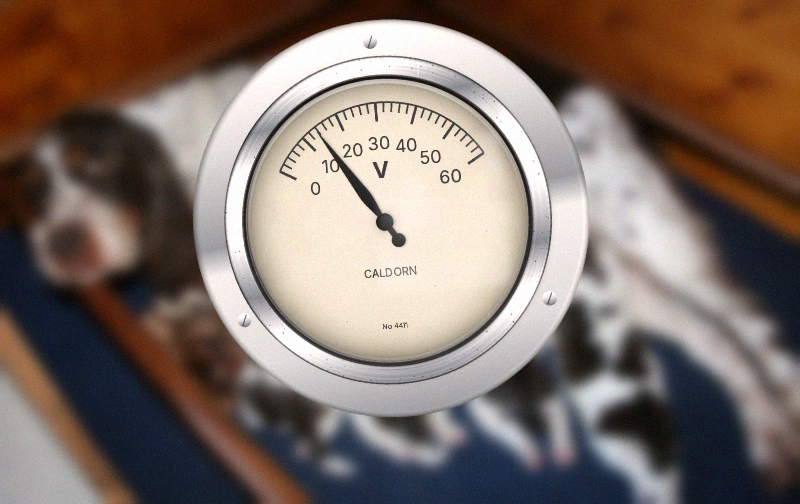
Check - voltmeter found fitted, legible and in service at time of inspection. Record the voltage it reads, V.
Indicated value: 14 V
